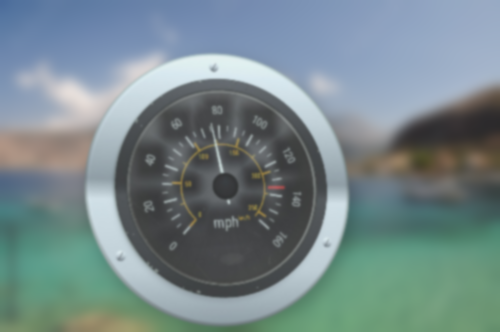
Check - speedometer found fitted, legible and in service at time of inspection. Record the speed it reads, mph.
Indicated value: 75 mph
